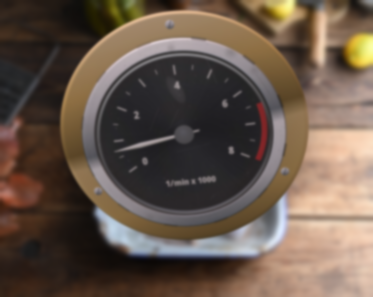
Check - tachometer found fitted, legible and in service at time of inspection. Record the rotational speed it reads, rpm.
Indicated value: 750 rpm
